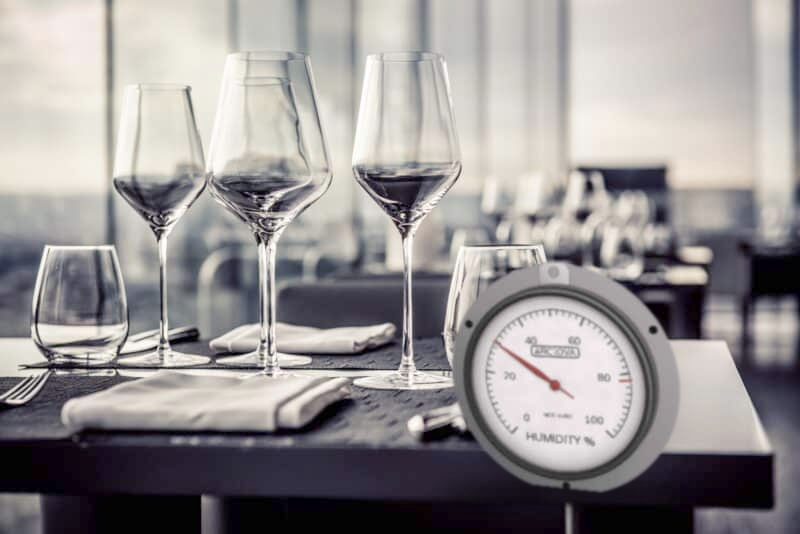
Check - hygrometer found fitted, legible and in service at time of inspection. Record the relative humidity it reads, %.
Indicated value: 30 %
